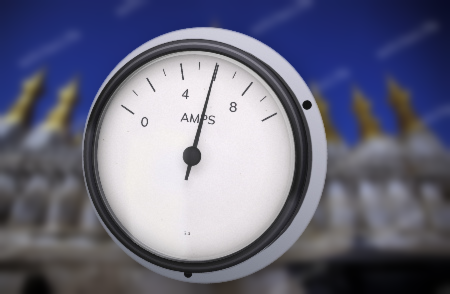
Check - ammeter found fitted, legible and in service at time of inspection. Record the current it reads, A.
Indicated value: 6 A
